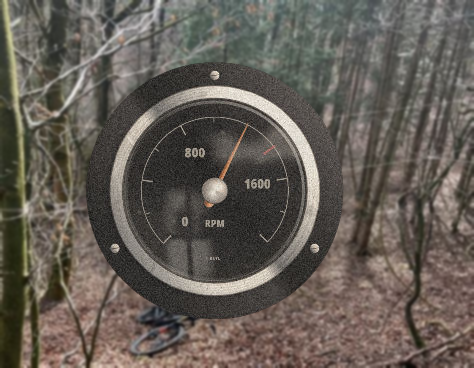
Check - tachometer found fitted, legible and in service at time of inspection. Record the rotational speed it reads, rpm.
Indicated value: 1200 rpm
